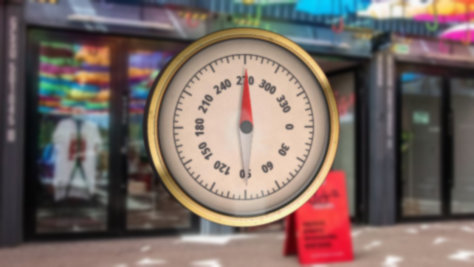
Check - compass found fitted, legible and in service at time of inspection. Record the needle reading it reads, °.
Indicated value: 270 °
